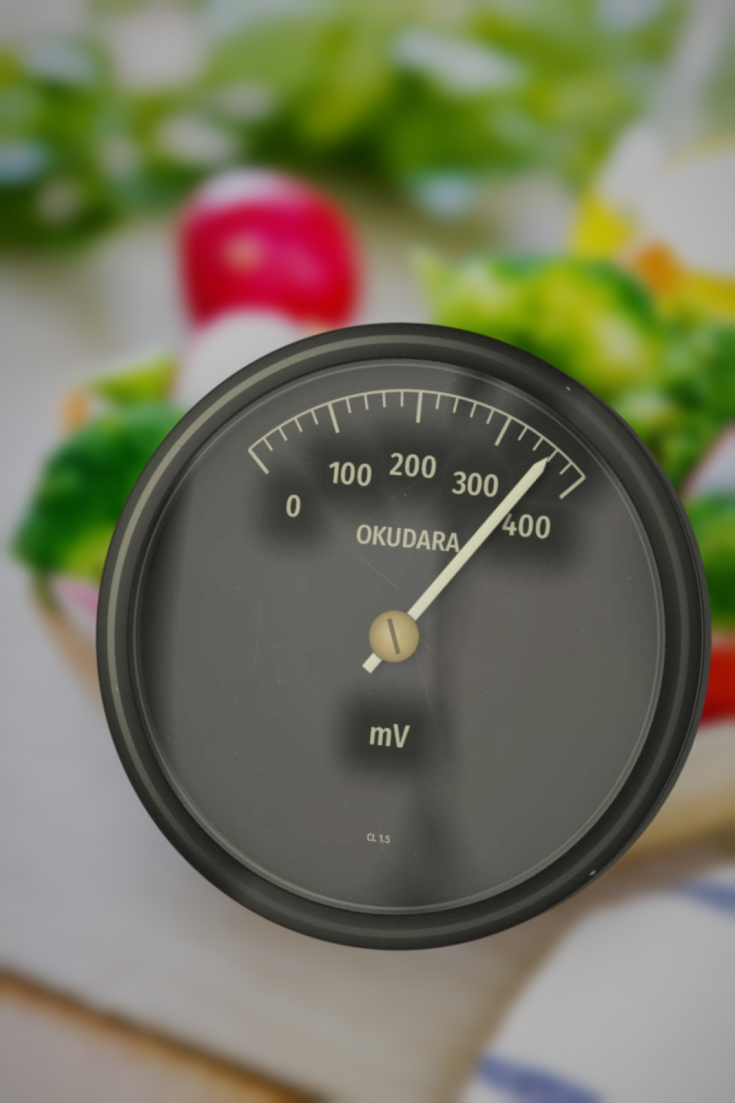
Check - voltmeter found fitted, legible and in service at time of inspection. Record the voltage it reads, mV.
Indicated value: 360 mV
